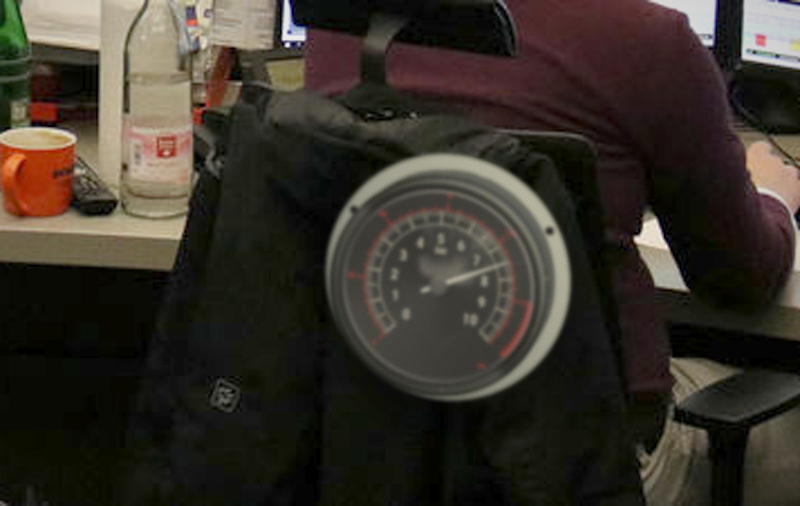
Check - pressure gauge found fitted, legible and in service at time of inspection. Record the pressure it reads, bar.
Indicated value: 7.5 bar
